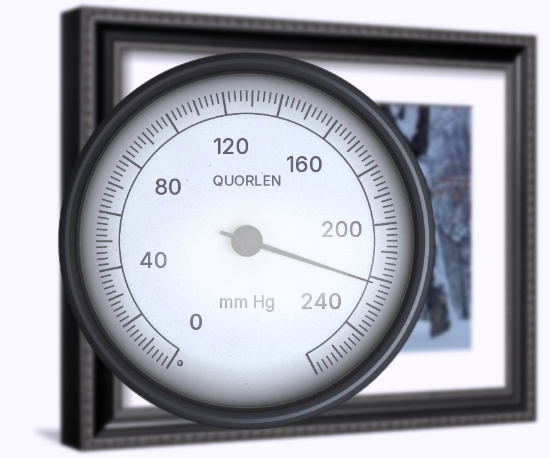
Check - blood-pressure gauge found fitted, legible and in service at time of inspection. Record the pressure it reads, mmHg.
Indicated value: 222 mmHg
